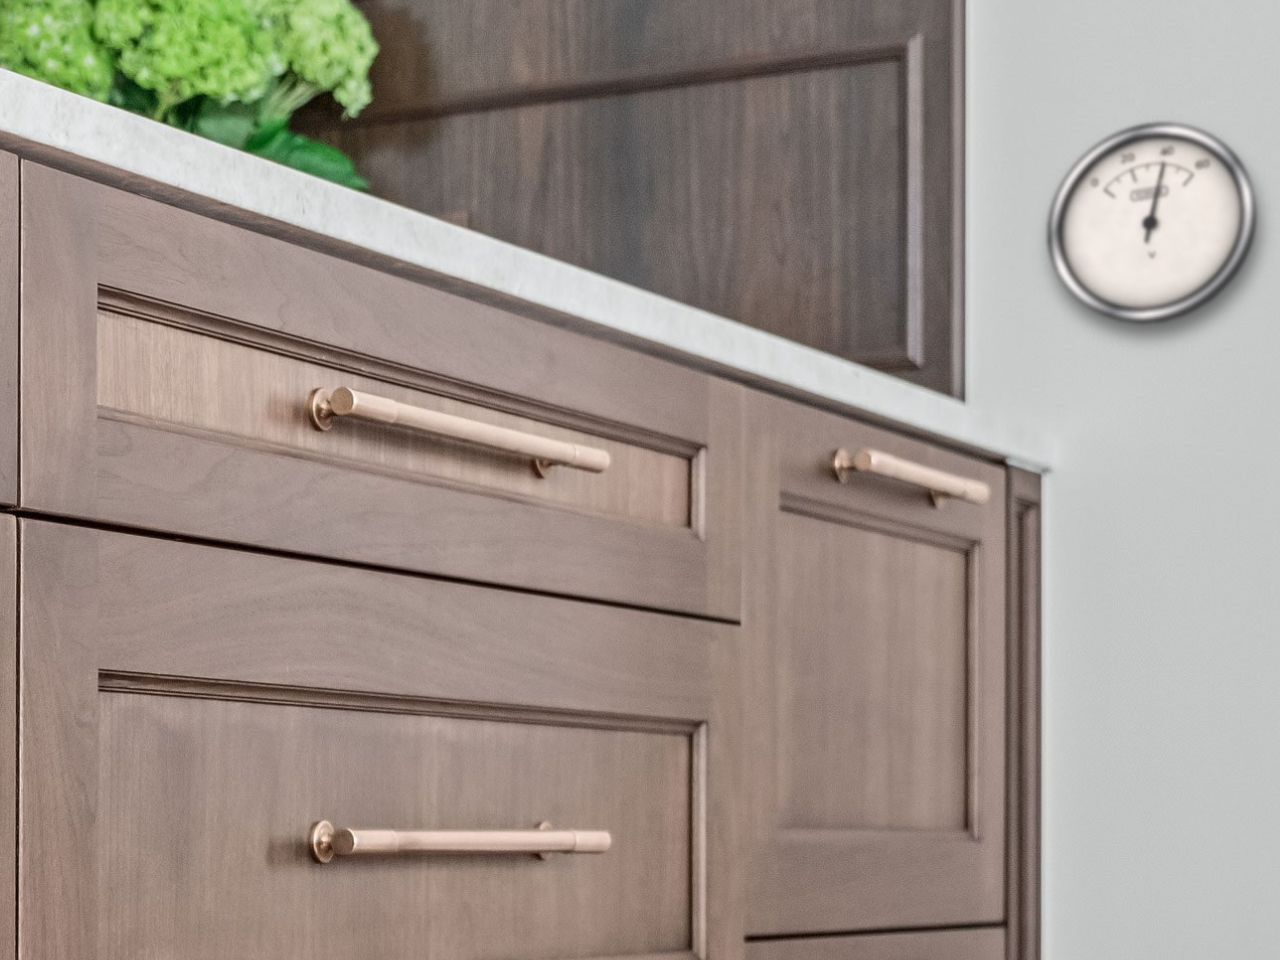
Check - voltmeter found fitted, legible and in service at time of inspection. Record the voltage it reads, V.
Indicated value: 40 V
